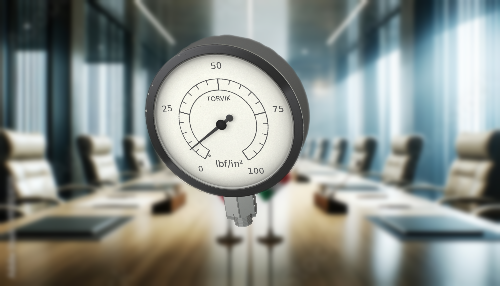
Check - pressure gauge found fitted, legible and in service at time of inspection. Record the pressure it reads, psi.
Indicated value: 7.5 psi
